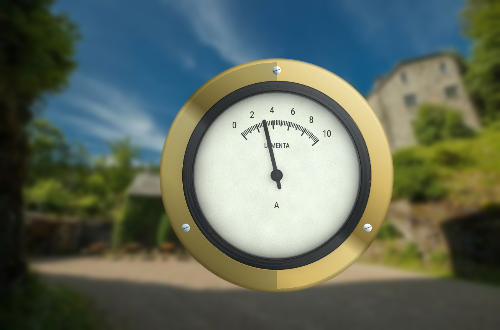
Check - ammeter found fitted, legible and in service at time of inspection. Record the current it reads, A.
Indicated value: 3 A
